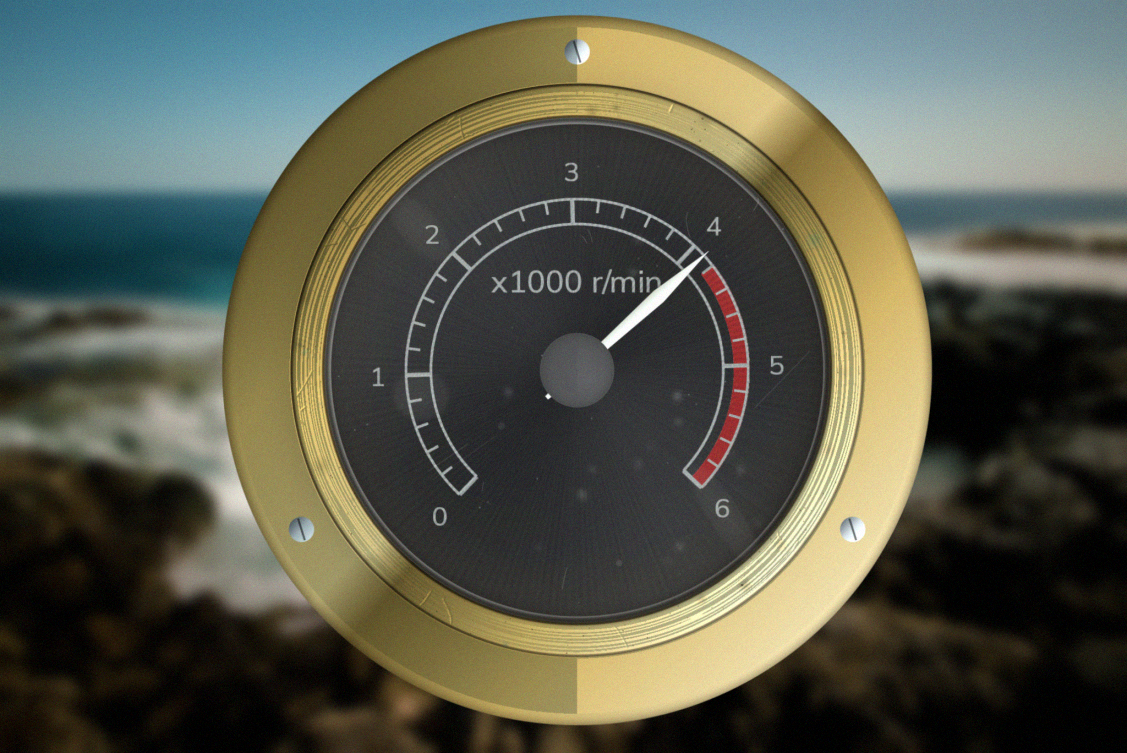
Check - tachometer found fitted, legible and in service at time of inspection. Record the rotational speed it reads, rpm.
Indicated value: 4100 rpm
